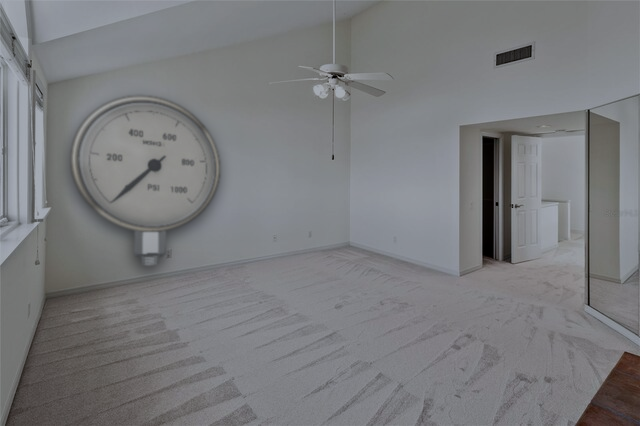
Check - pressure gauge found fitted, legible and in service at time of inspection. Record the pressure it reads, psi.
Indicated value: 0 psi
